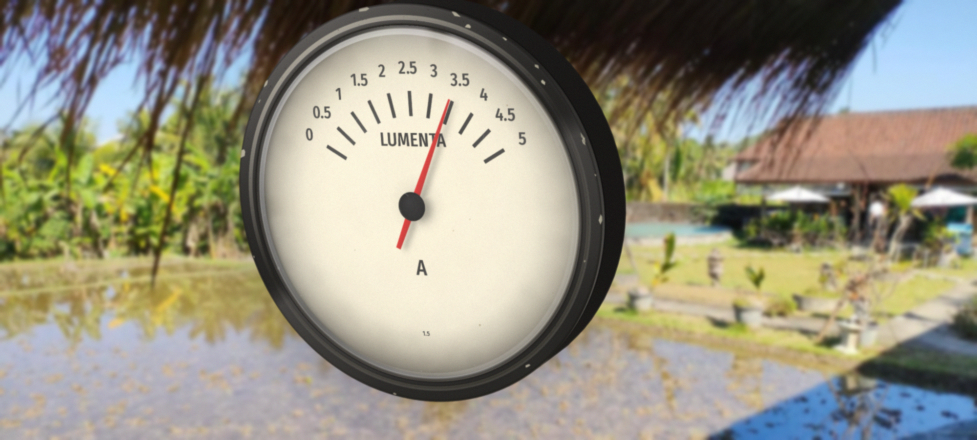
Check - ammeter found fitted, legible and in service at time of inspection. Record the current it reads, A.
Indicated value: 3.5 A
